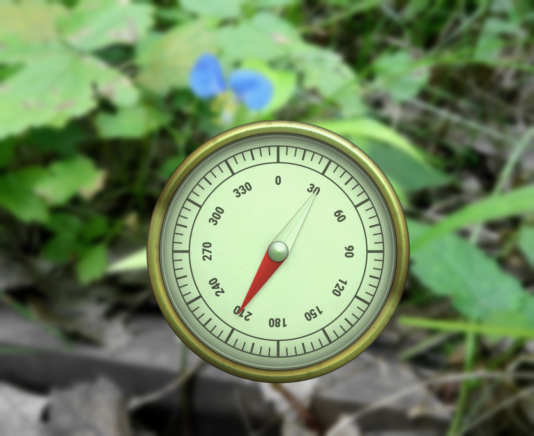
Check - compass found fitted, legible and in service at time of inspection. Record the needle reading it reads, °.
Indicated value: 212.5 °
